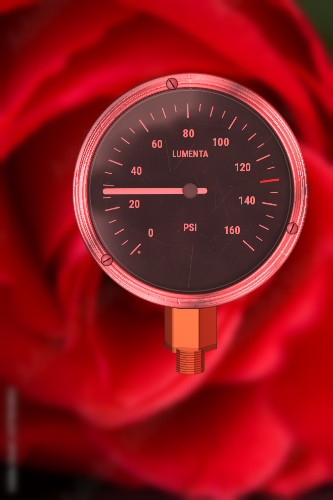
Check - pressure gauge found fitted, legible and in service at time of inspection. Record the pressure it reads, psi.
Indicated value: 27.5 psi
